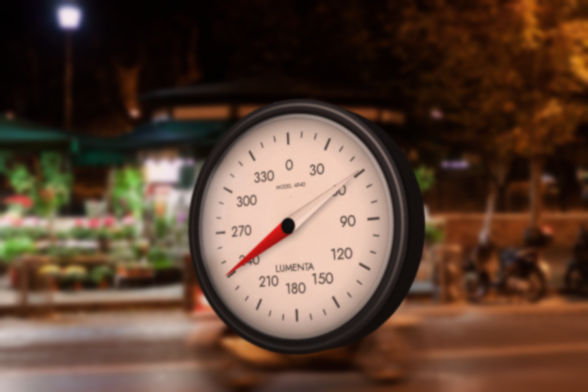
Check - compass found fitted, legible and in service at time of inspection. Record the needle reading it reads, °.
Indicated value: 240 °
